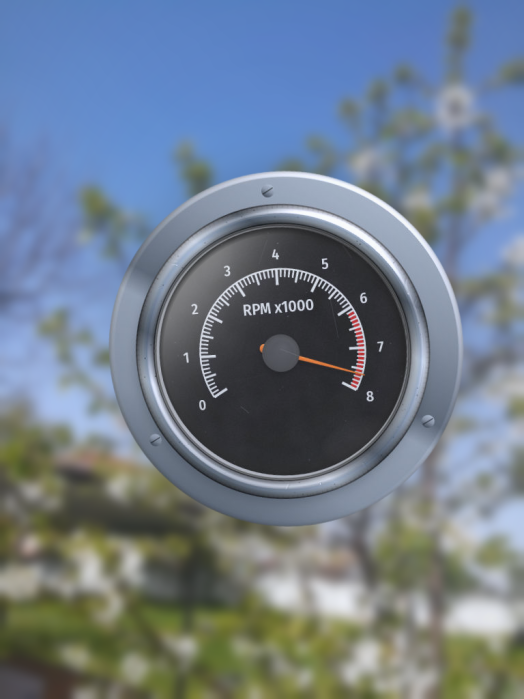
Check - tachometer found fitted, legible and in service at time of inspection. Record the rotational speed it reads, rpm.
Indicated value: 7600 rpm
